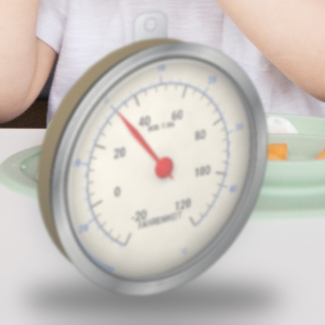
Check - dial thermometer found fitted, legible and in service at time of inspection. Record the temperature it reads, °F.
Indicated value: 32 °F
